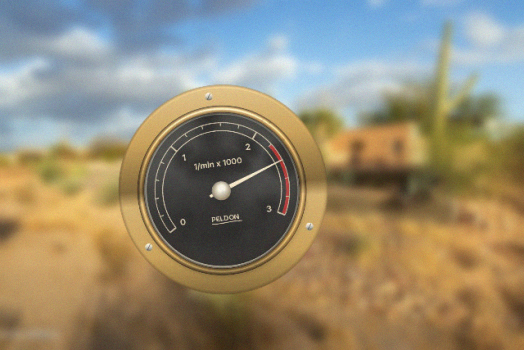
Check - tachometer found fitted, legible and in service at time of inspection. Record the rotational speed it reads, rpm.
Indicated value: 2400 rpm
